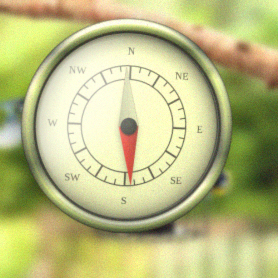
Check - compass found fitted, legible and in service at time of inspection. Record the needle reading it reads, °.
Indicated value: 175 °
